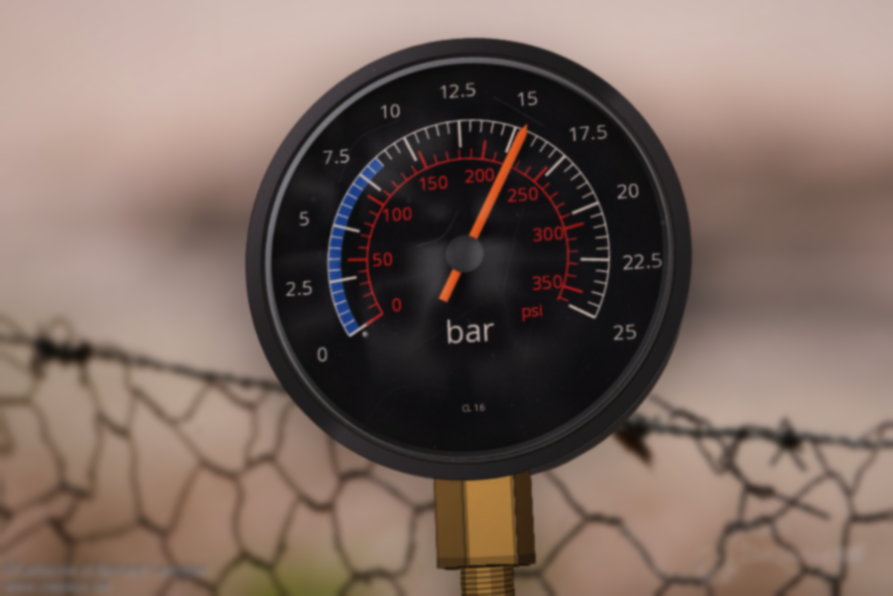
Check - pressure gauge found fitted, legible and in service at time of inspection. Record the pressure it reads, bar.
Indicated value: 15.5 bar
